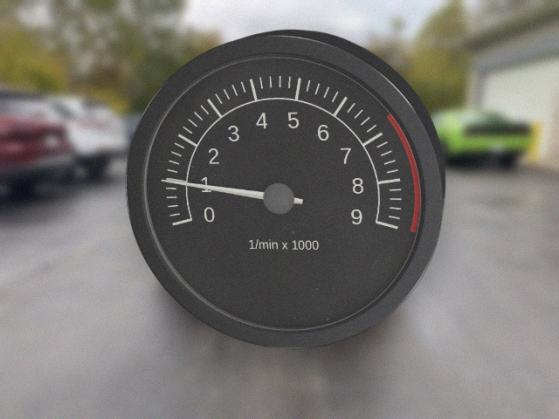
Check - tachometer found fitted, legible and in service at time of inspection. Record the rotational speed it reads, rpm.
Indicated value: 1000 rpm
